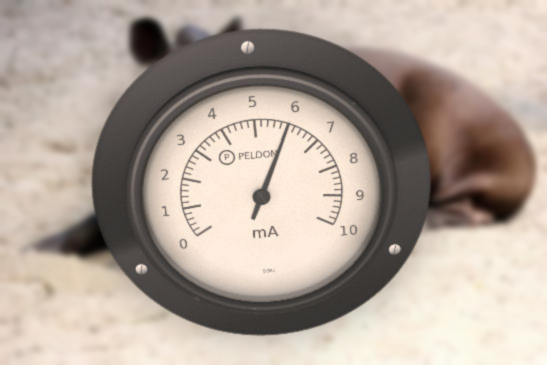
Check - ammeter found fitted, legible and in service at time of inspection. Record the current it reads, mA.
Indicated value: 6 mA
